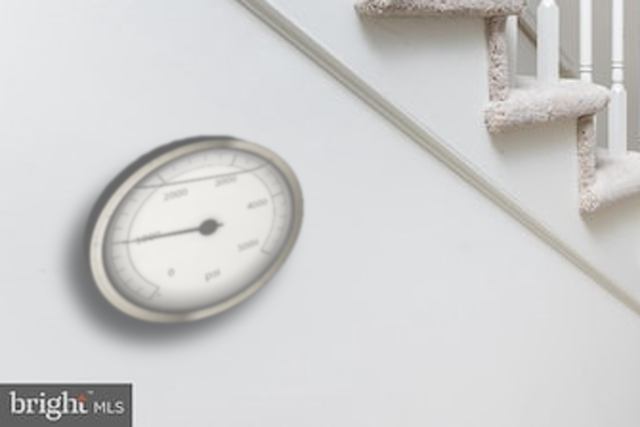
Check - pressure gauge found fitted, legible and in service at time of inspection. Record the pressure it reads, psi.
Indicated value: 1000 psi
